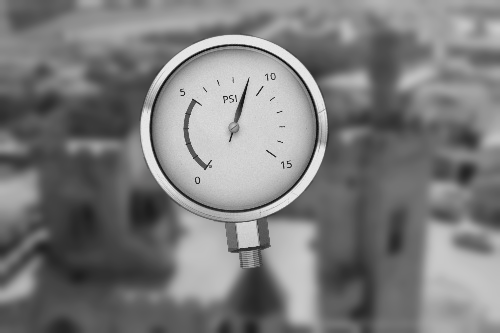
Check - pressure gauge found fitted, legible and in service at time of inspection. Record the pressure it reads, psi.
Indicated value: 9 psi
